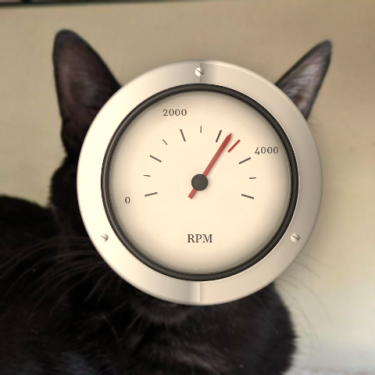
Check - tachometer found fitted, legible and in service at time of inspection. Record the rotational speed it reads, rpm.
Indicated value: 3250 rpm
